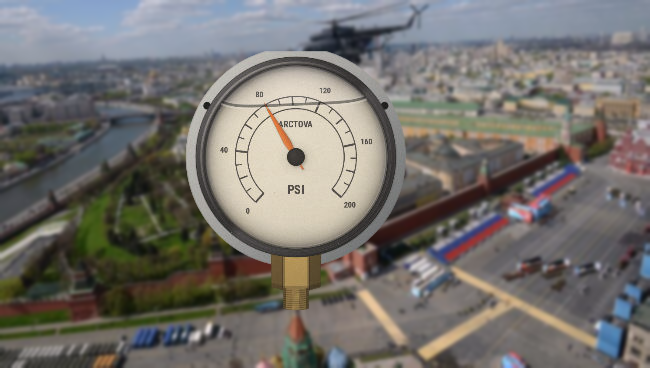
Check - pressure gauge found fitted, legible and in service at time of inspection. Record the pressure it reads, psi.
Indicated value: 80 psi
